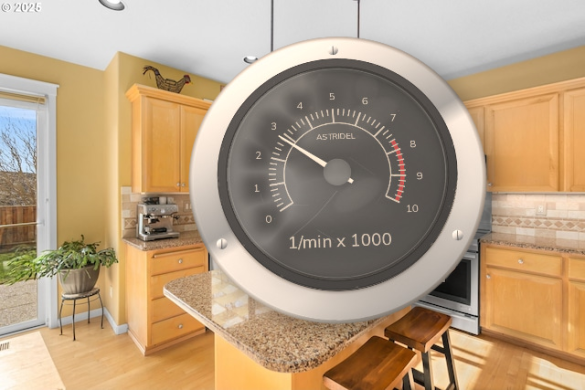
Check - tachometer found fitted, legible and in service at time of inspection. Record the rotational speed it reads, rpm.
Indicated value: 2800 rpm
